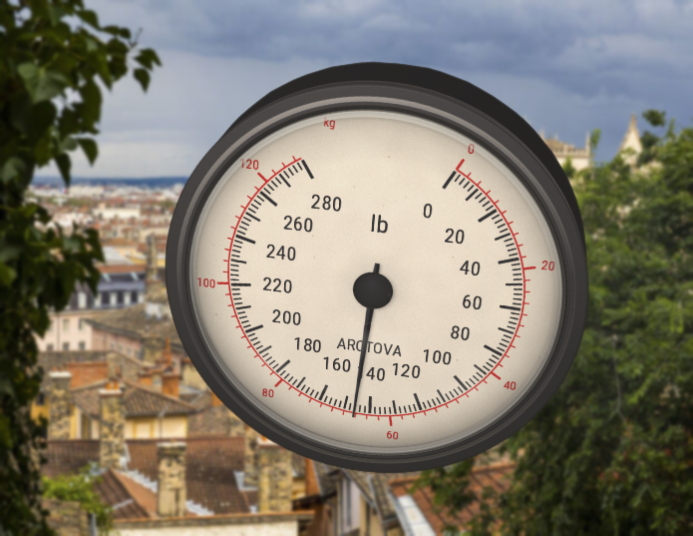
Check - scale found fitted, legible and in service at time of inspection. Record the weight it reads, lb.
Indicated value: 146 lb
